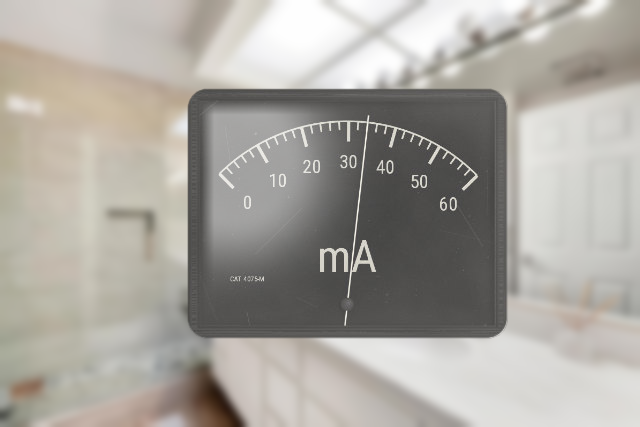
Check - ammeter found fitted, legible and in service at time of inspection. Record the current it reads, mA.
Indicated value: 34 mA
